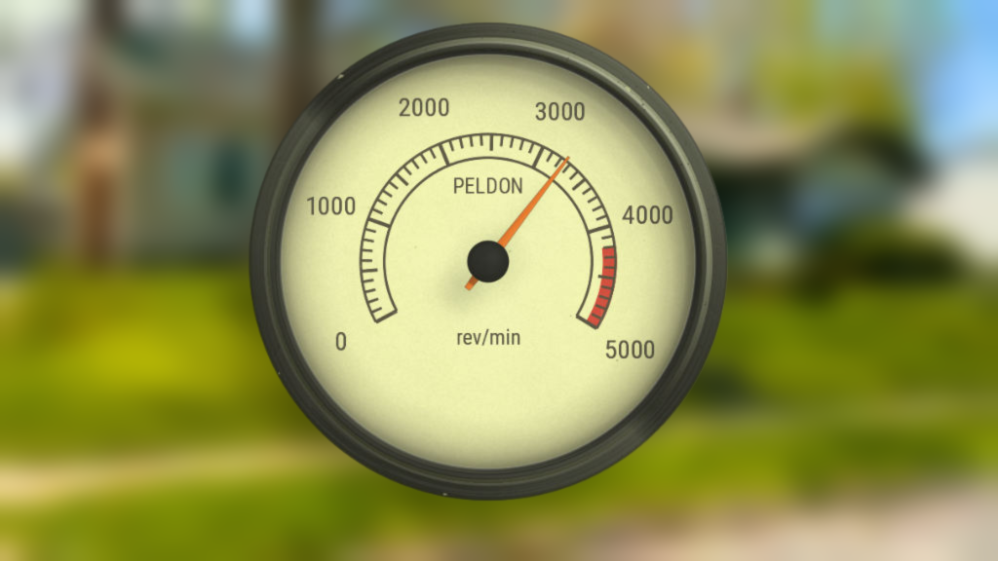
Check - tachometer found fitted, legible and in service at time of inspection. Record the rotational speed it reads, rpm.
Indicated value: 3250 rpm
